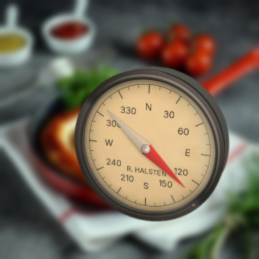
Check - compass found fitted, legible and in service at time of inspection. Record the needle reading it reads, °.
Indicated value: 130 °
